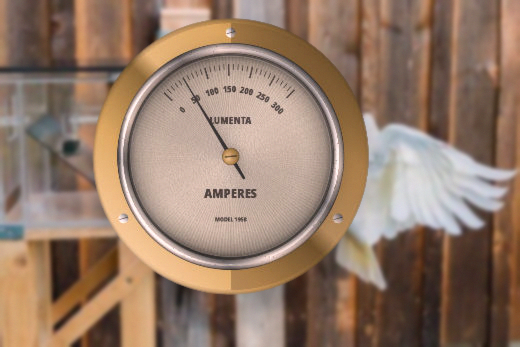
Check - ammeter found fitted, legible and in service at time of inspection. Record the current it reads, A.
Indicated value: 50 A
